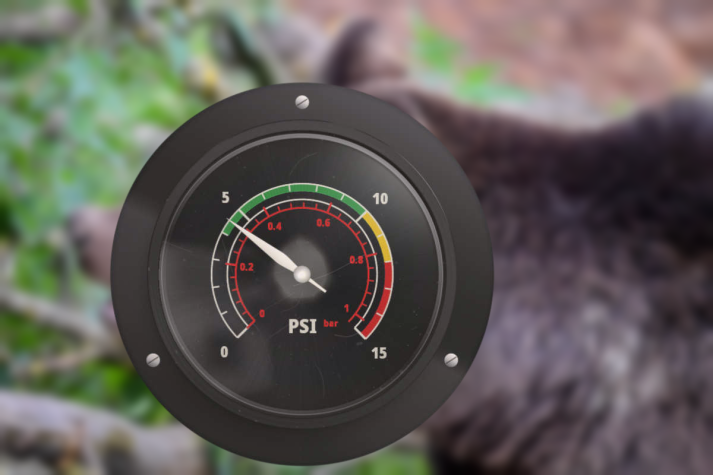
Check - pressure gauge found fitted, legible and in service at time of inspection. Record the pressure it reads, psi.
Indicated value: 4.5 psi
